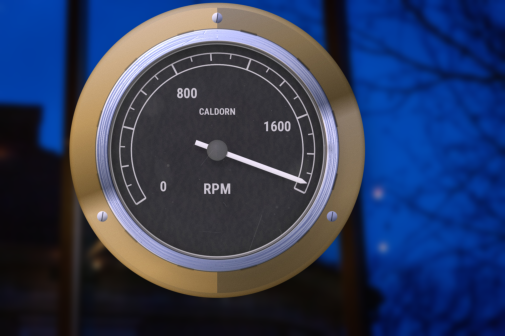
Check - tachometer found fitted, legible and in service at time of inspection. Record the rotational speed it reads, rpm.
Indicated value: 1950 rpm
